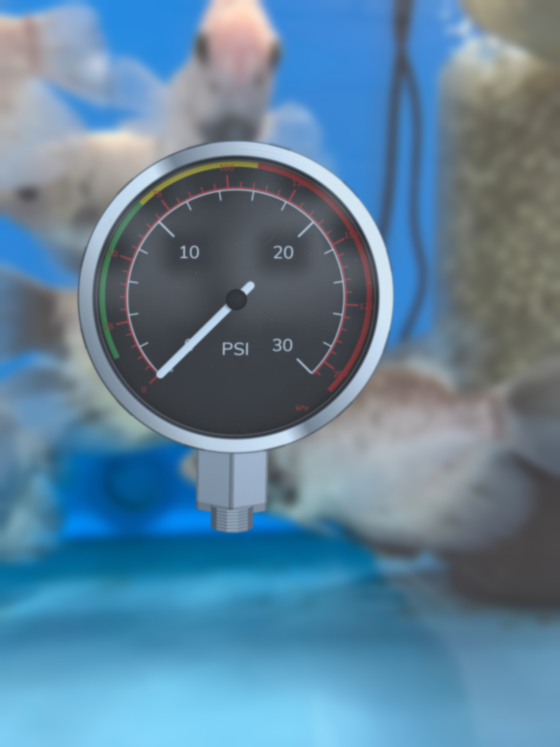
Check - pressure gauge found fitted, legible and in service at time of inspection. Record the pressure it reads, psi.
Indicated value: 0 psi
